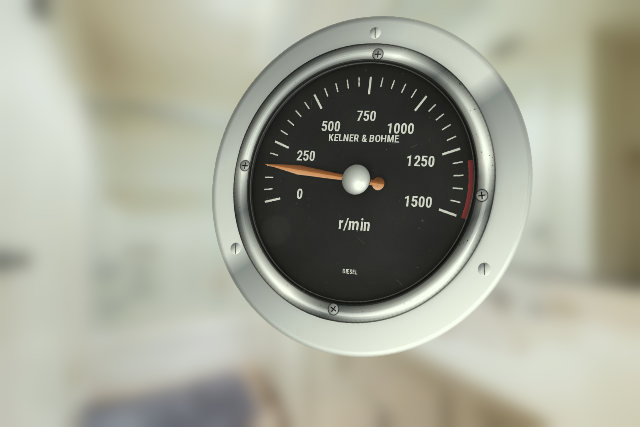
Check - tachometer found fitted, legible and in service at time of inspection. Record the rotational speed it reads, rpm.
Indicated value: 150 rpm
